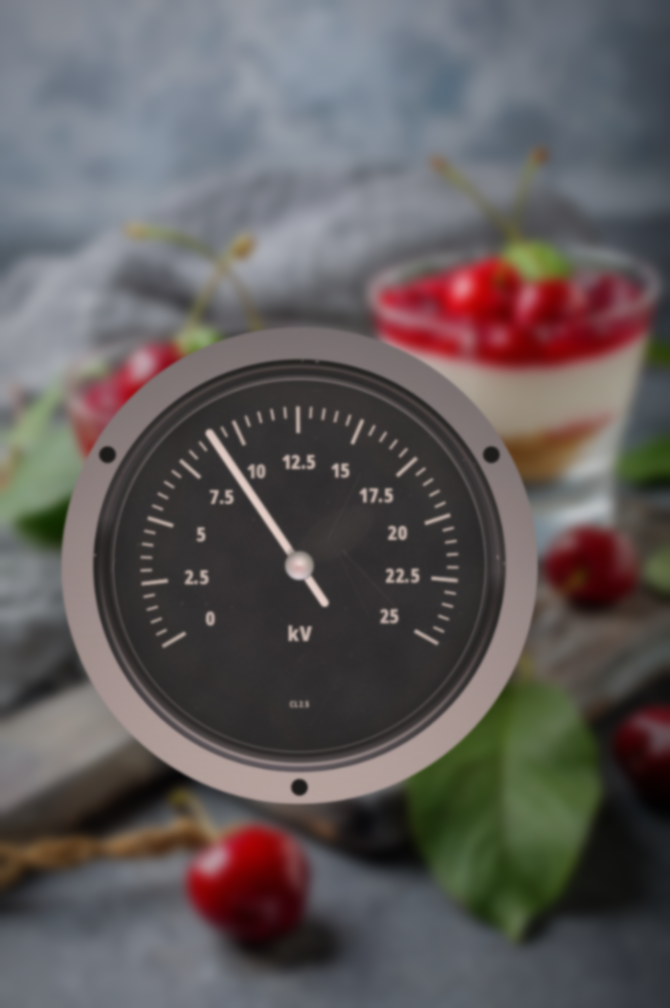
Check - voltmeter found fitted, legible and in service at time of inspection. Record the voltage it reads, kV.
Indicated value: 9 kV
